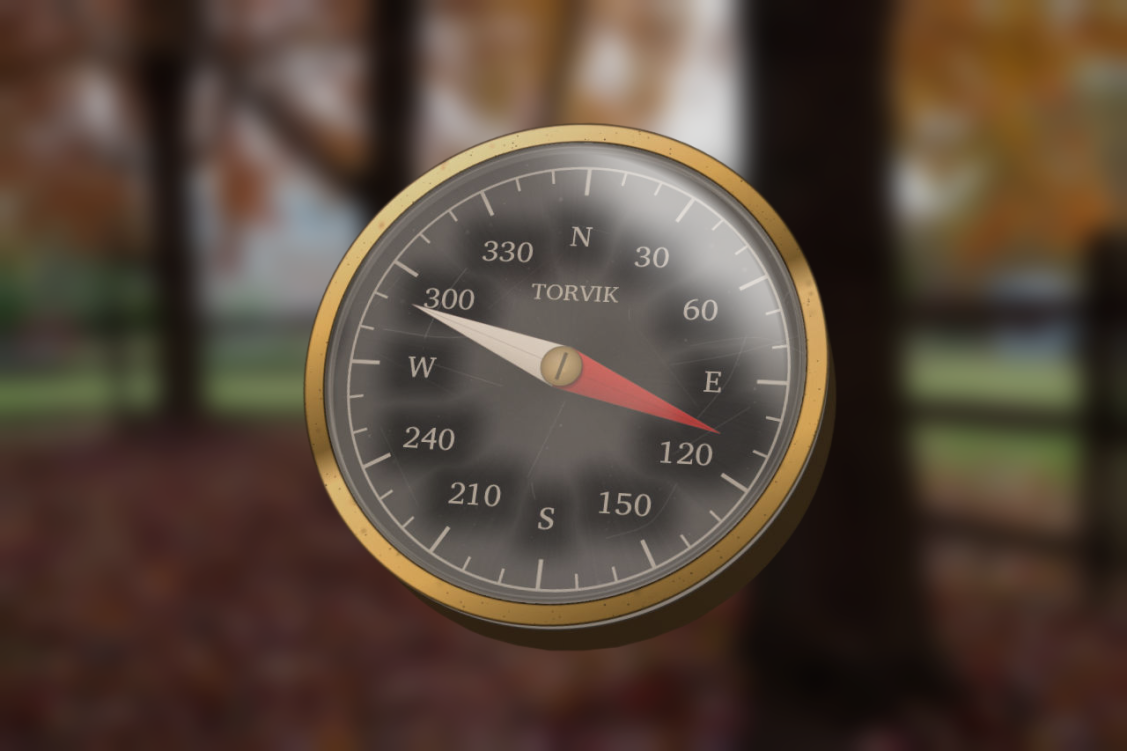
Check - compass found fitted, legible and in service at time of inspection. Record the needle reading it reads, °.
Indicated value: 110 °
